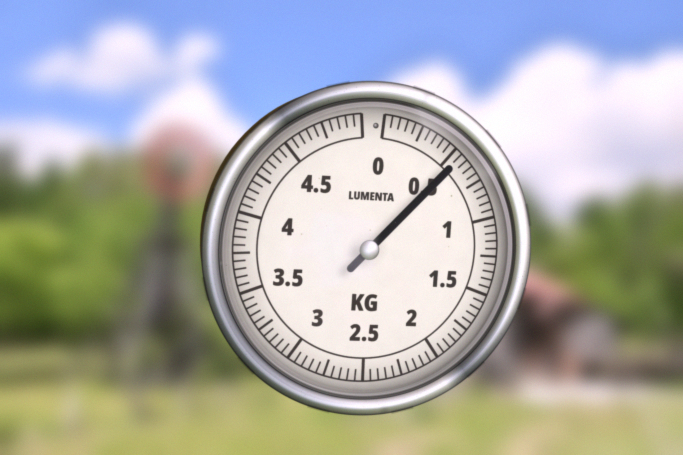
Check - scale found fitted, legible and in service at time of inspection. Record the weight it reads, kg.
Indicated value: 0.55 kg
